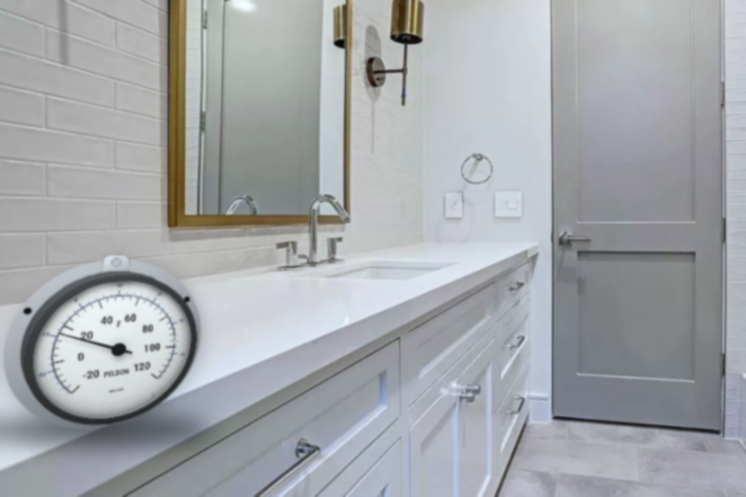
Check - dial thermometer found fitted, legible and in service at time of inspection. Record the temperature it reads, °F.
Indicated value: 16 °F
